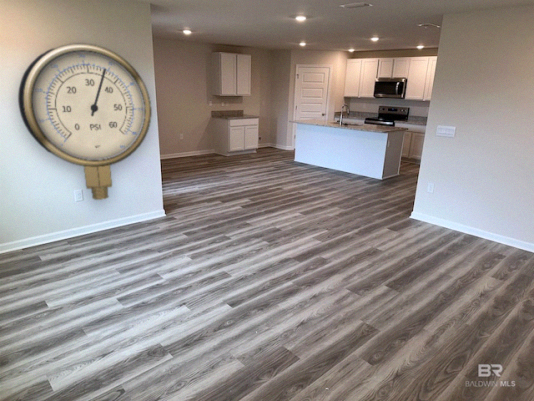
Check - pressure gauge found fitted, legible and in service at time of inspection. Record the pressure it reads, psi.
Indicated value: 35 psi
